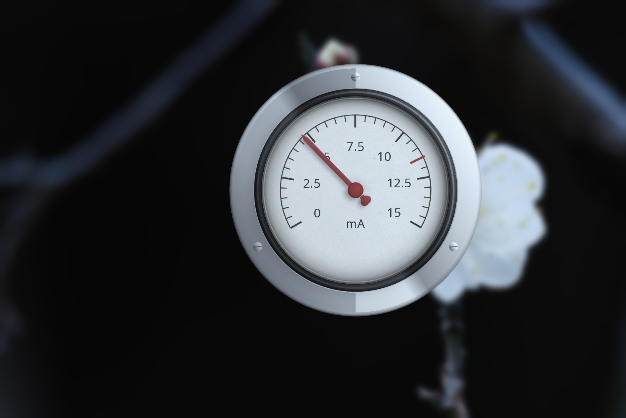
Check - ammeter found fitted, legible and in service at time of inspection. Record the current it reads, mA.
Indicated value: 4.75 mA
